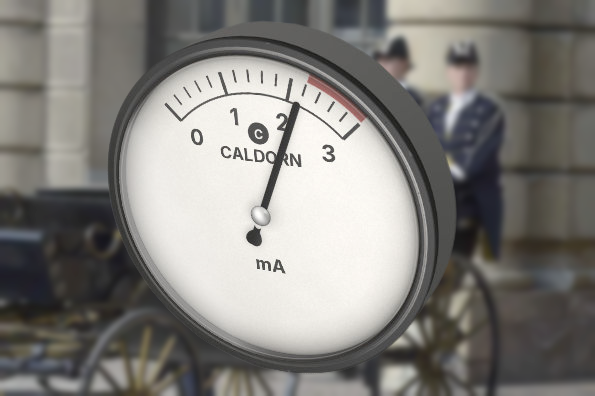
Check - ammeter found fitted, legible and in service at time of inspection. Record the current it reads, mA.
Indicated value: 2.2 mA
